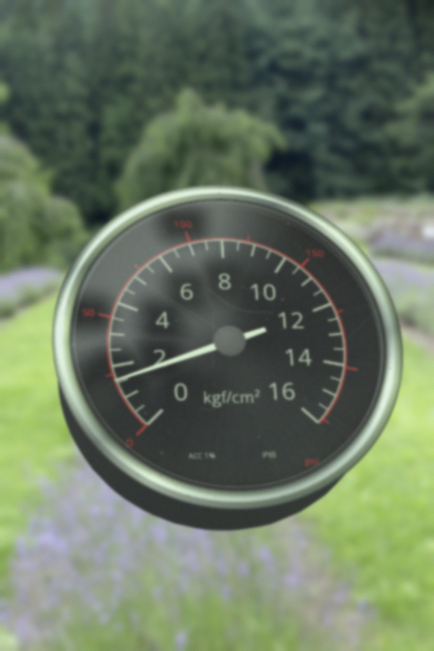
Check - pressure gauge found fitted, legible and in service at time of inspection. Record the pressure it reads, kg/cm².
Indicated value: 1.5 kg/cm²
